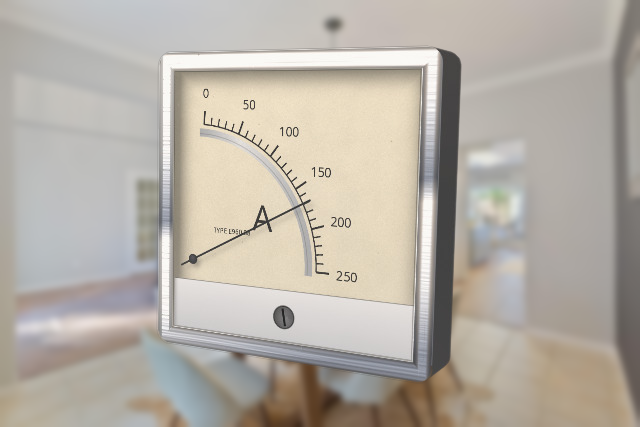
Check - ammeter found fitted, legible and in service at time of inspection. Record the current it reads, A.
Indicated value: 170 A
